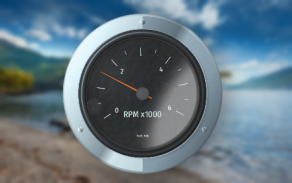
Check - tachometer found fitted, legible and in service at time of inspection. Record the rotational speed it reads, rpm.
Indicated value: 1500 rpm
